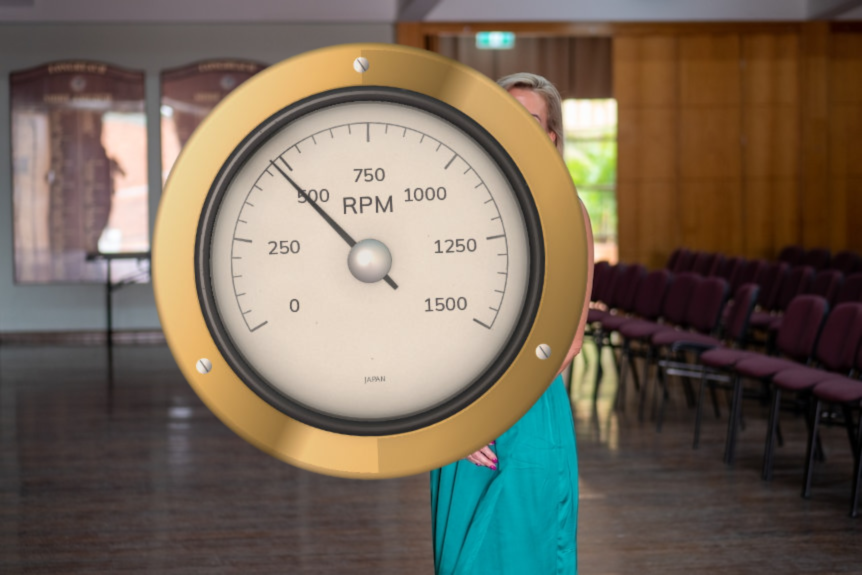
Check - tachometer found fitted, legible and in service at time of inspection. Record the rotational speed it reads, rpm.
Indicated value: 475 rpm
